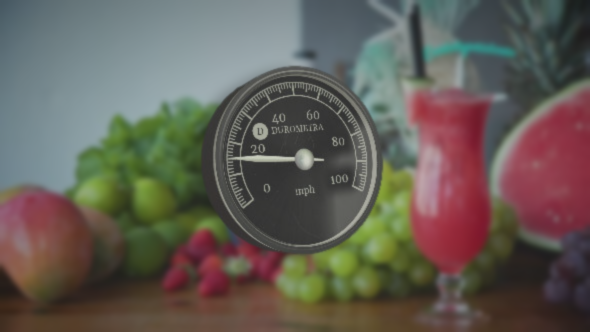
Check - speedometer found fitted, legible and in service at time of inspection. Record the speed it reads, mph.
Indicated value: 15 mph
